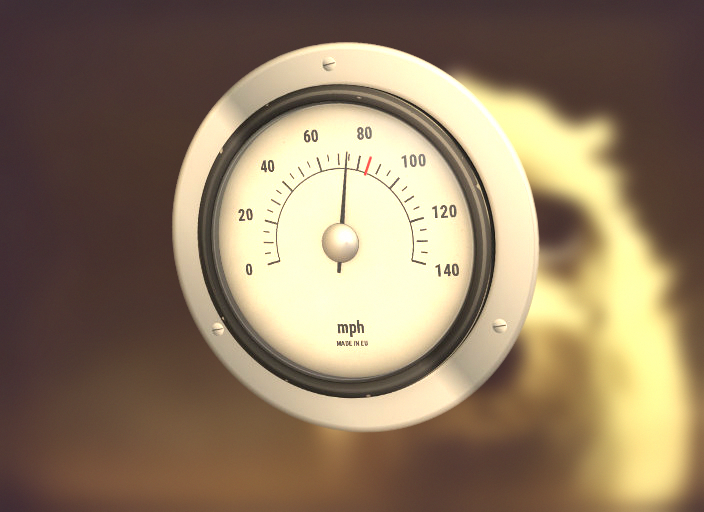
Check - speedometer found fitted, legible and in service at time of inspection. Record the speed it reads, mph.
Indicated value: 75 mph
